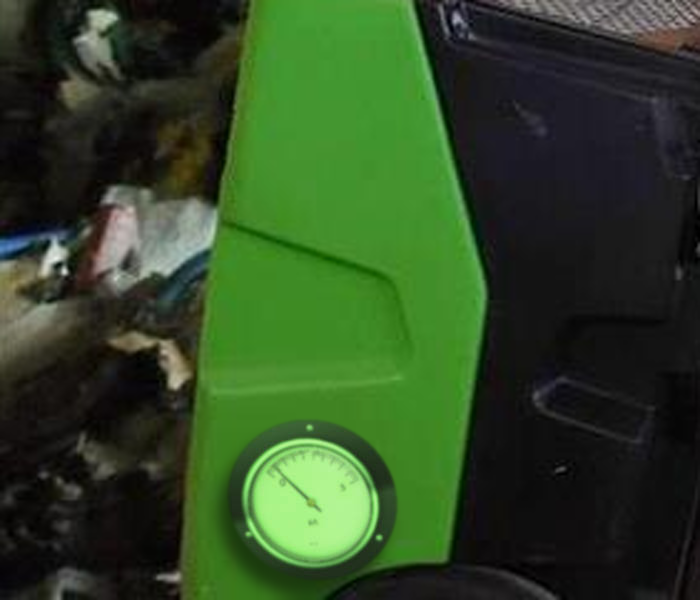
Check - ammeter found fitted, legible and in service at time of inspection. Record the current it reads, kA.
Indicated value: 0.5 kA
